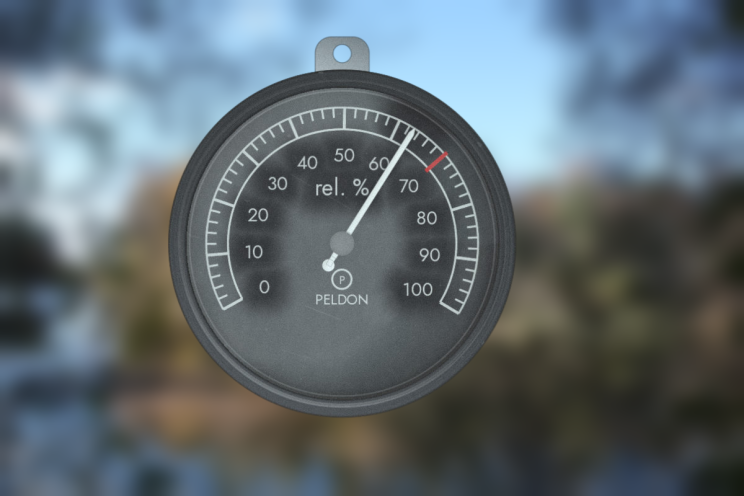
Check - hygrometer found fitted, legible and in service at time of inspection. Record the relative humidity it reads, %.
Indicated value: 63 %
